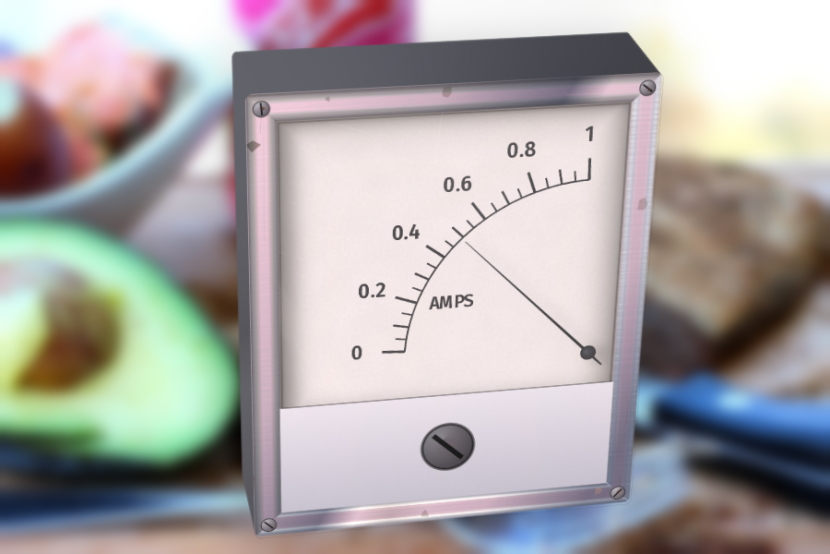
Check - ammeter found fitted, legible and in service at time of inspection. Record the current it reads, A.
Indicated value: 0.5 A
